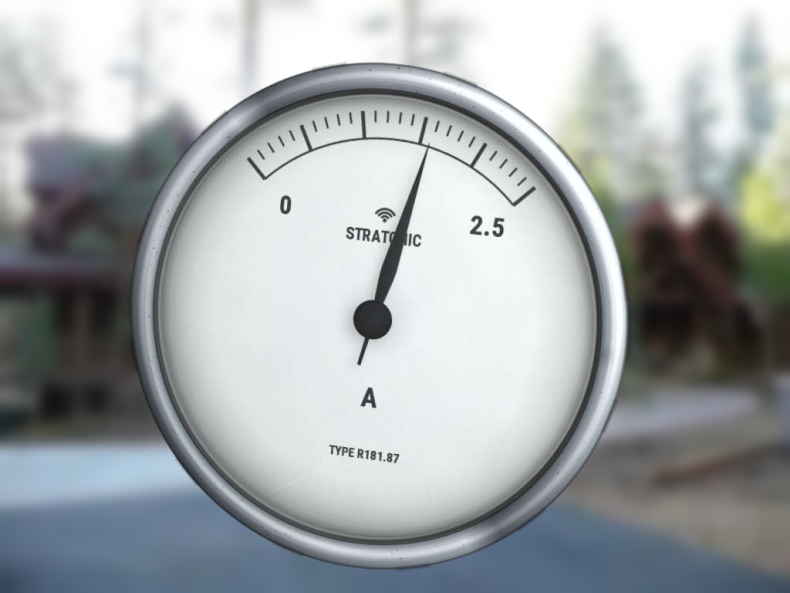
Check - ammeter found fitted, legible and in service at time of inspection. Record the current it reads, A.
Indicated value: 1.6 A
